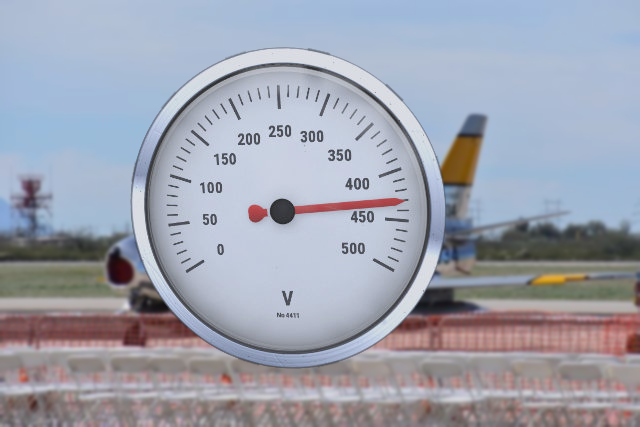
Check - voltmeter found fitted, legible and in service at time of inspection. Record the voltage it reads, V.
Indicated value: 430 V
